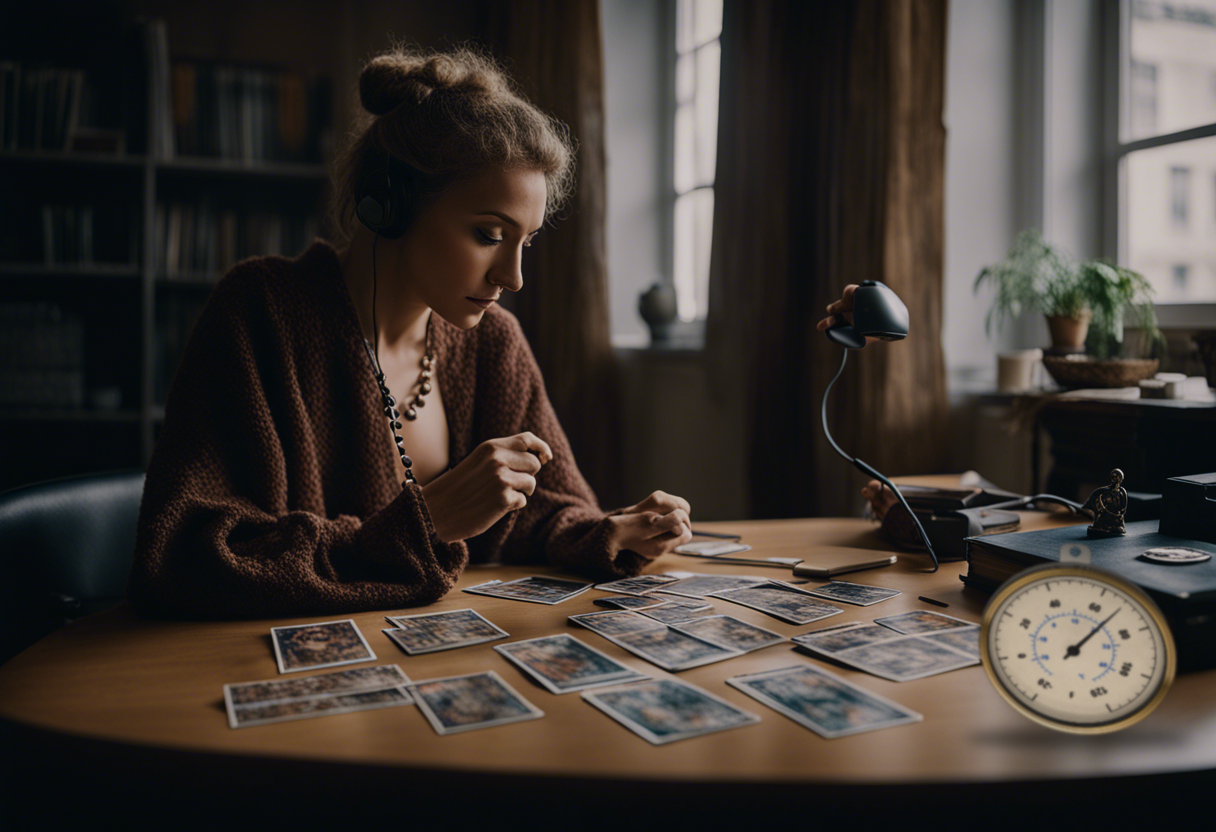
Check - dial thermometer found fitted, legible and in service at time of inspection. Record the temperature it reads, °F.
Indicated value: 68 °F
